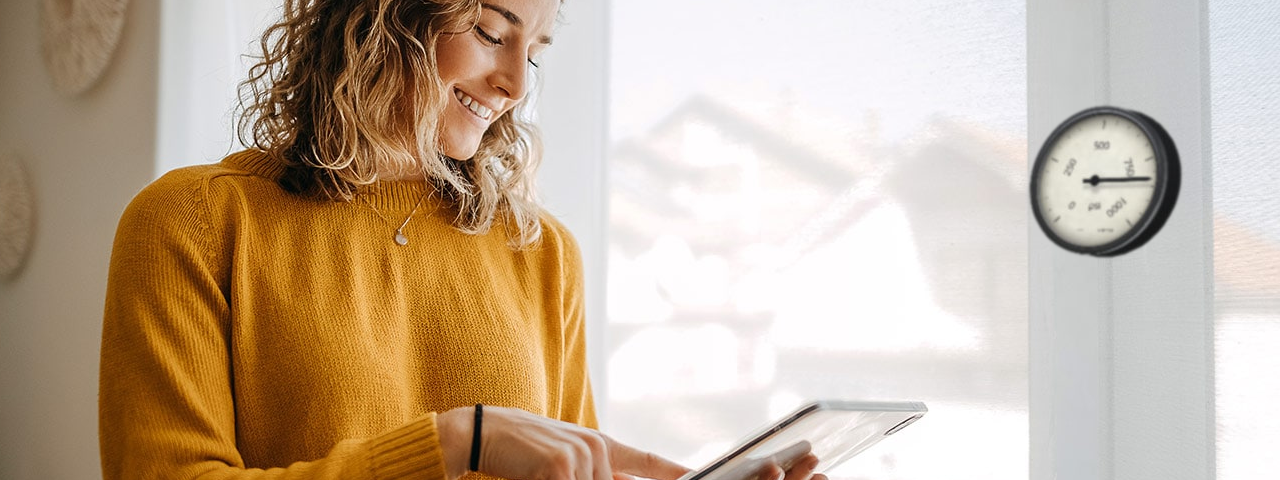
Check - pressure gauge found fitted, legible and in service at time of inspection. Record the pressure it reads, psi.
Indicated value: 825 psi
